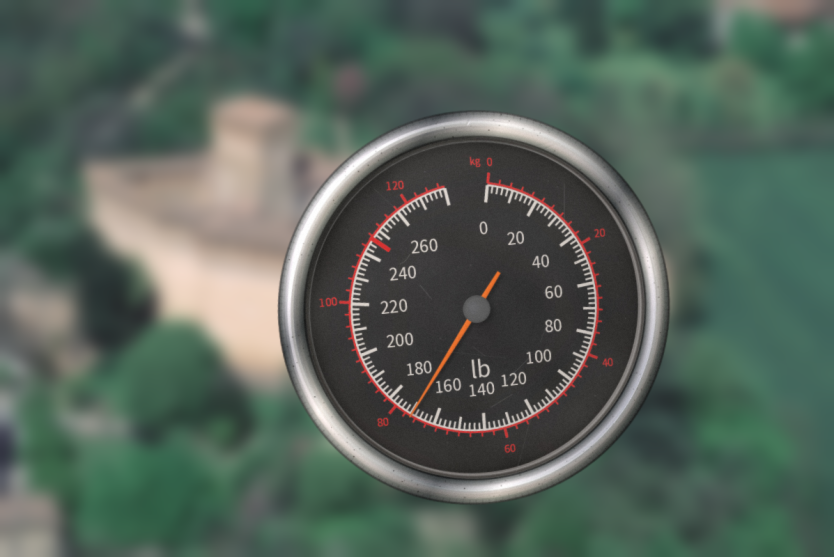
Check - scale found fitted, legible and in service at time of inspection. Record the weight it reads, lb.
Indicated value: 170 lb
